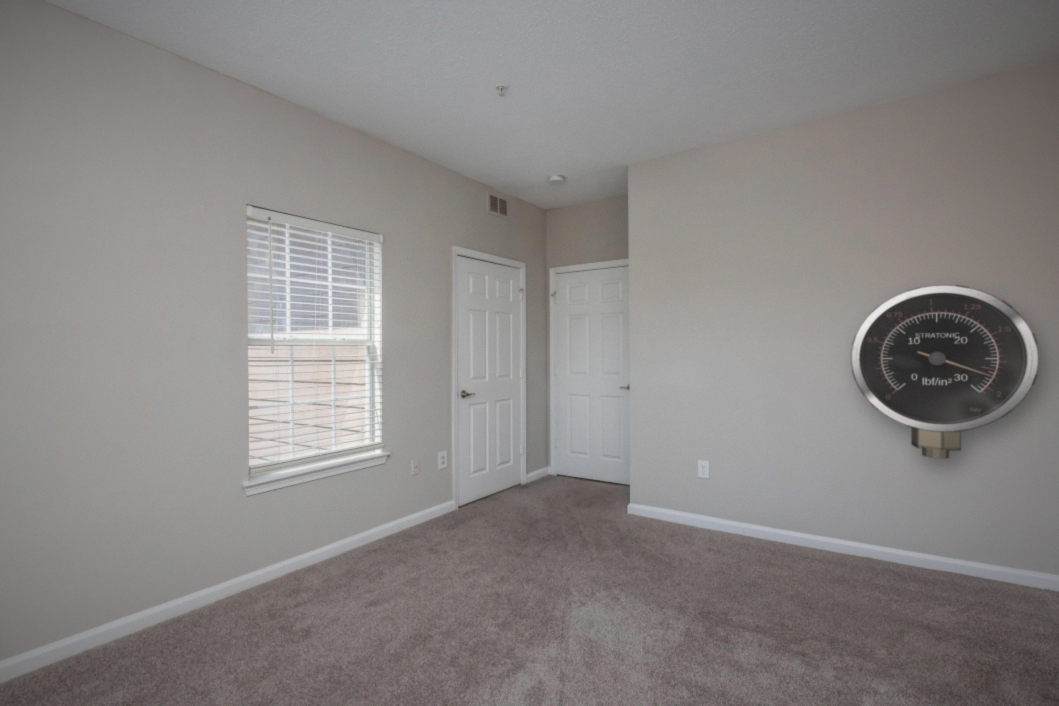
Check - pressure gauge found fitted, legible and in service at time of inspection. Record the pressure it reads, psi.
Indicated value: 27.5 psi
